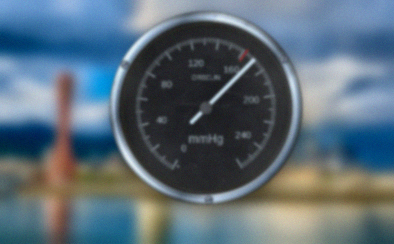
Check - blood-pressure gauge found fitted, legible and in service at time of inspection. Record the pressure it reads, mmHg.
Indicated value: 170 mmHg
